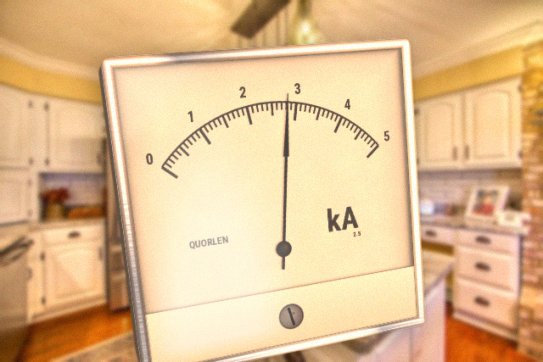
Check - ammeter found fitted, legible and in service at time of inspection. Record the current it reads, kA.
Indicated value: 2.8 kA
